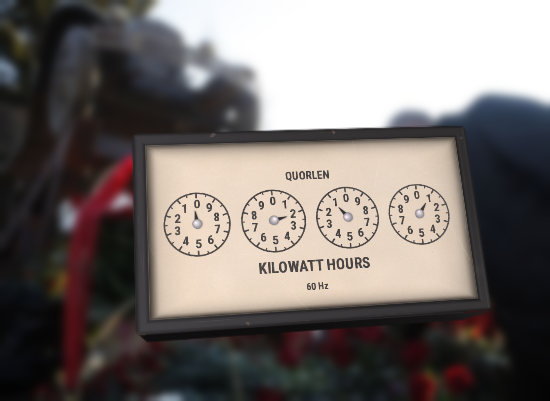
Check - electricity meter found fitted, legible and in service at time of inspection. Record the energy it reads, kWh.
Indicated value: 211 kWh
